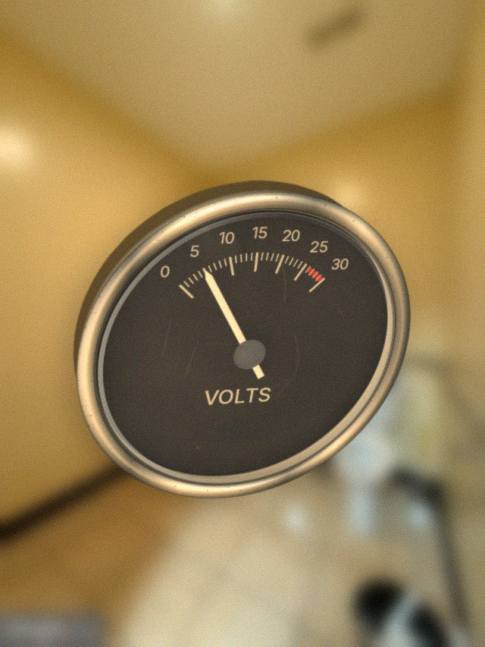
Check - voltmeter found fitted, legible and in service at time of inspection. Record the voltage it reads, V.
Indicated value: 5 V
